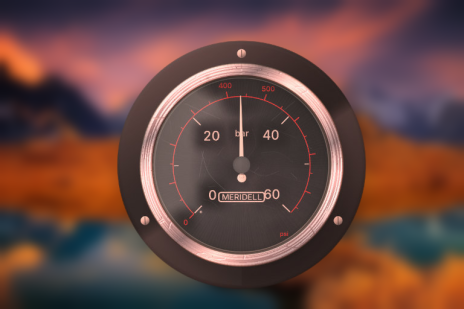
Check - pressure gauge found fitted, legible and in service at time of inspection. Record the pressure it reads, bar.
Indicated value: 30 bar
